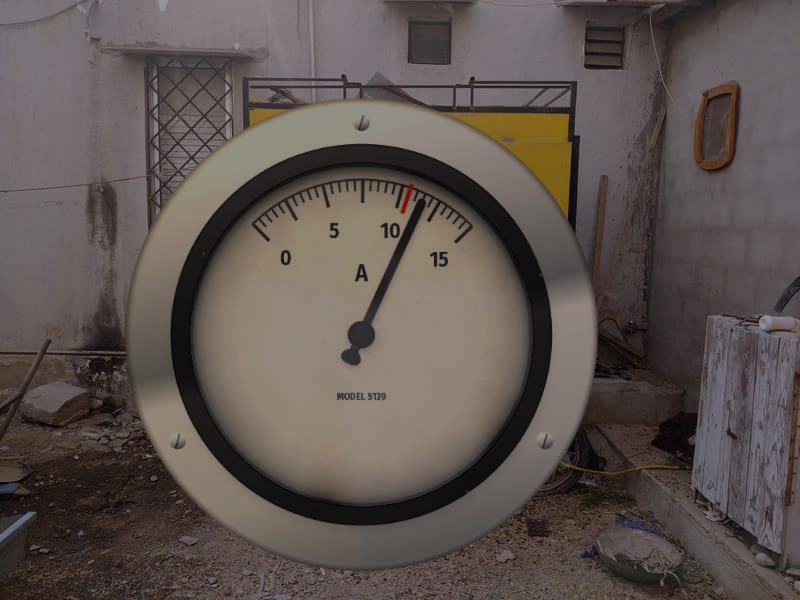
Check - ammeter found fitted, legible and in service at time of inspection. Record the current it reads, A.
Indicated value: 11.5 A
